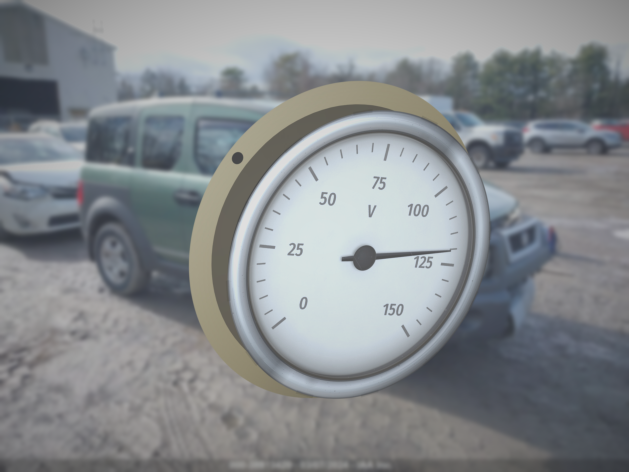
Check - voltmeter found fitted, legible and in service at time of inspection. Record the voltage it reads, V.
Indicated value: 120 V
